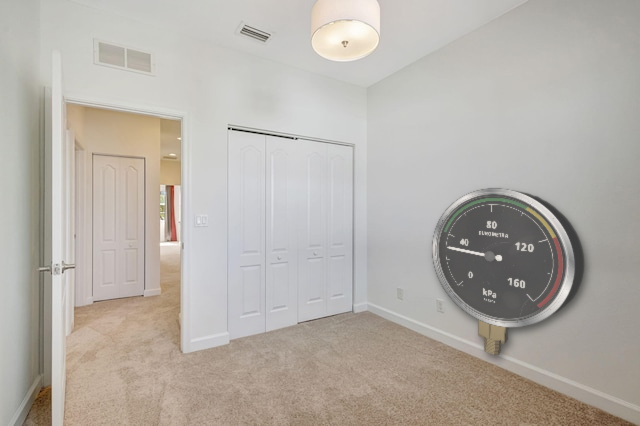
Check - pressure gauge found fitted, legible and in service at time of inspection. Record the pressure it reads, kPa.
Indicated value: 30 kPa
